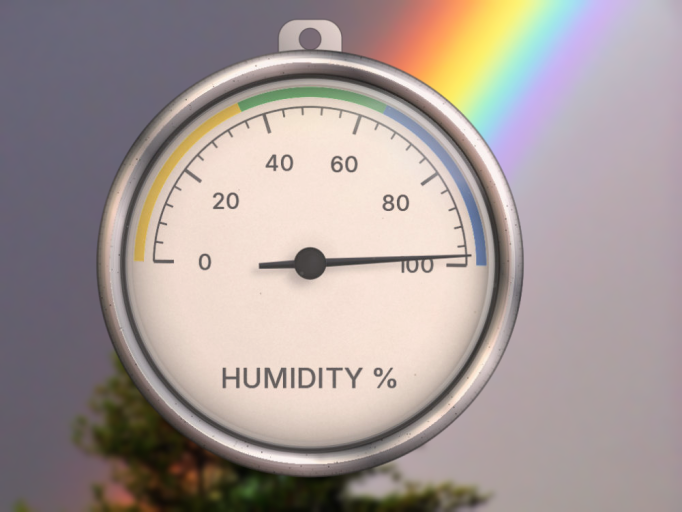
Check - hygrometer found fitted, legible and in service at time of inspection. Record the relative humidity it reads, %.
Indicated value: 98 %
